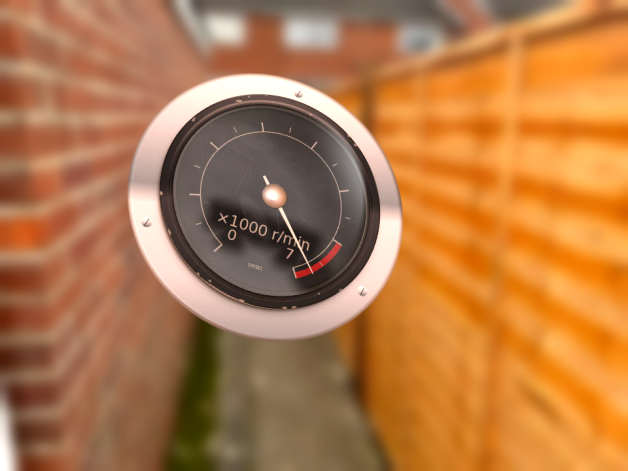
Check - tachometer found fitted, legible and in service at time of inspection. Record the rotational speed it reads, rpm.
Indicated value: 6750 rpm
